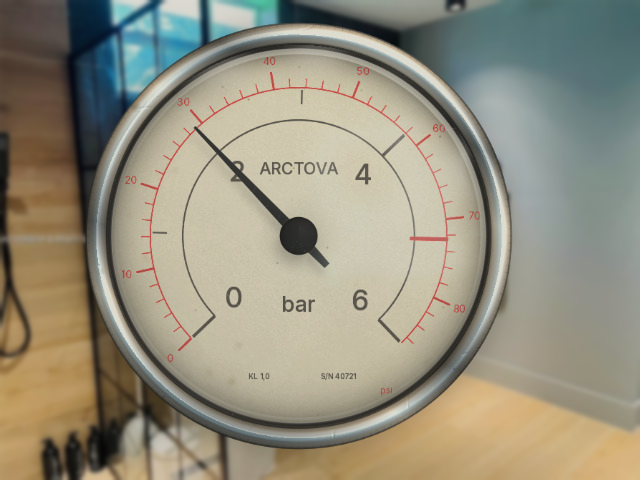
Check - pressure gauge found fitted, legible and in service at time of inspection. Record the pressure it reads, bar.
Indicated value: 2 bar
